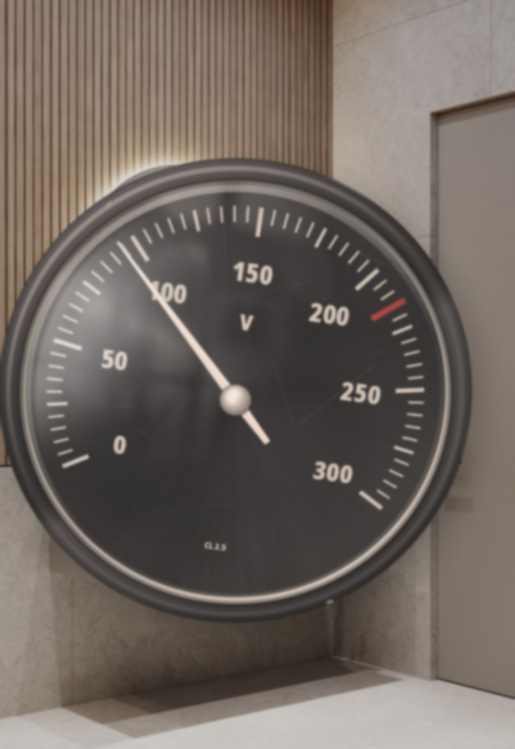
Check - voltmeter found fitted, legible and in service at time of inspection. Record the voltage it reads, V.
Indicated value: 95 V
